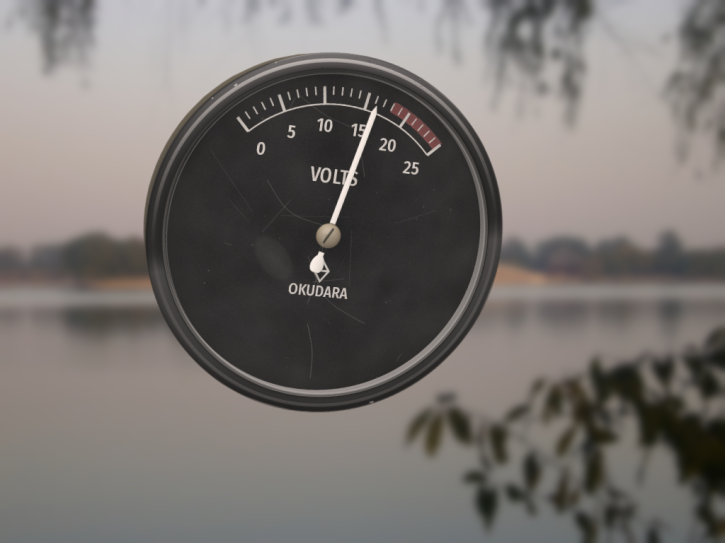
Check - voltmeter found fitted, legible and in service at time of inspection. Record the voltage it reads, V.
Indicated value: 16 V
